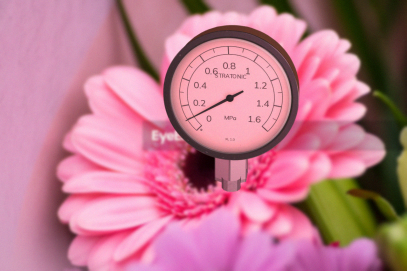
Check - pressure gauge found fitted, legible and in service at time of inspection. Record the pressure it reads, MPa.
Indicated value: 0.1 MPa
